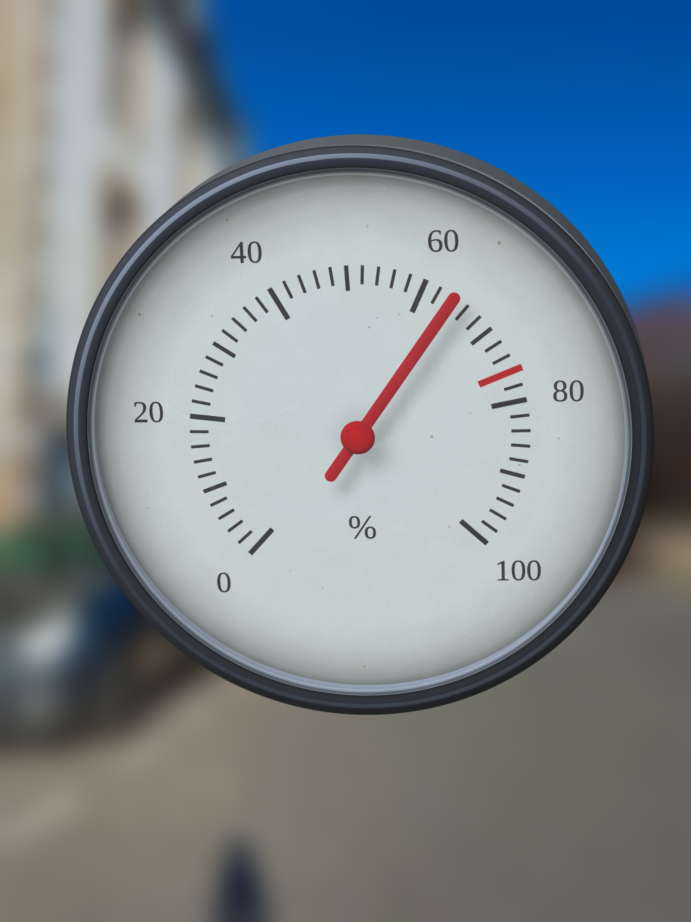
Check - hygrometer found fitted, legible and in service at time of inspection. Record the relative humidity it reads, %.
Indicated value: 64 %
